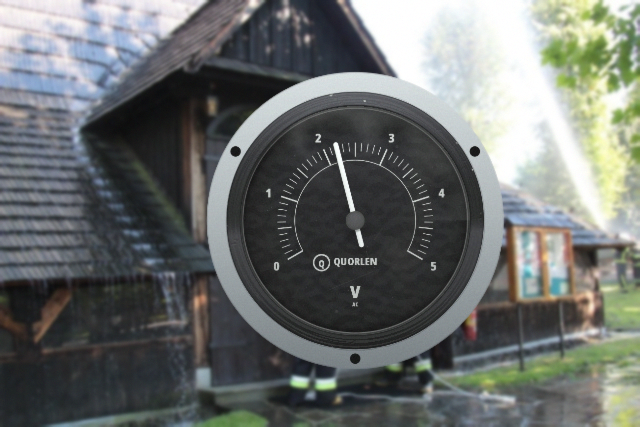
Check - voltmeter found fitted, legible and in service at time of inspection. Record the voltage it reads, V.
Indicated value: 2.2 V
